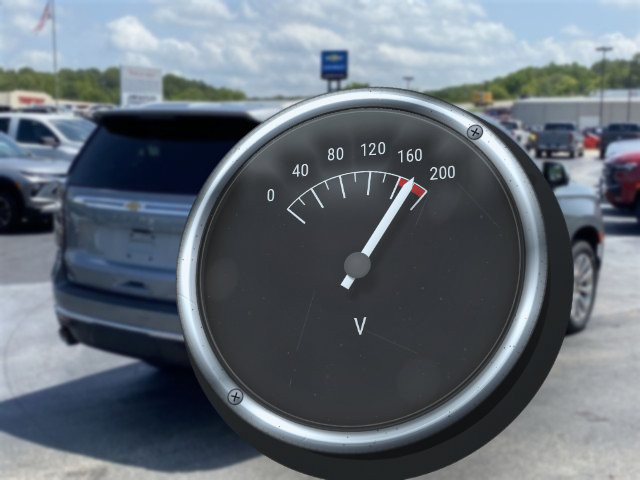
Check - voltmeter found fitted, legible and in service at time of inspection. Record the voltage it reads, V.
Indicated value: 180 V
